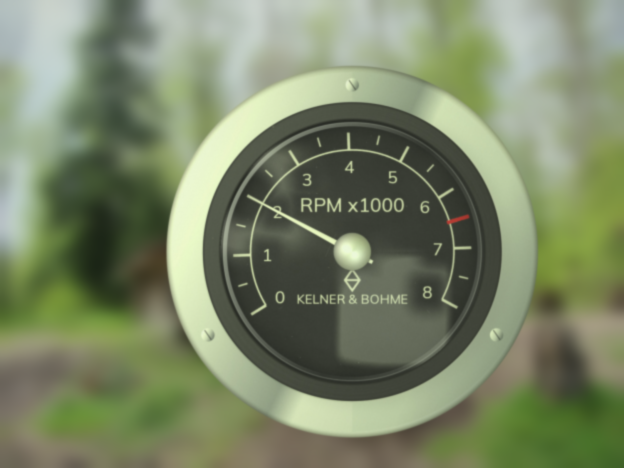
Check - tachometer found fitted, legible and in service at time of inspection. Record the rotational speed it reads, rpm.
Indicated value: 2000 rpm
